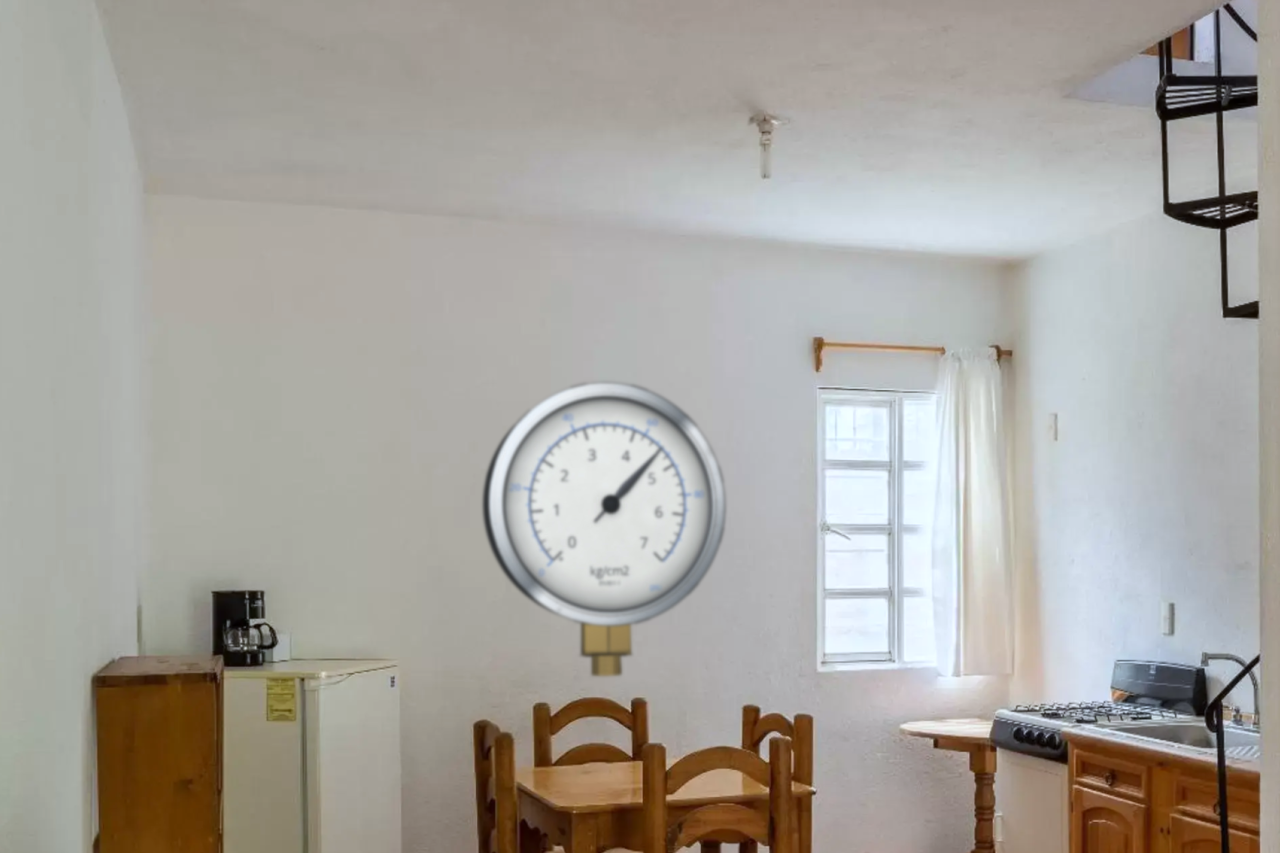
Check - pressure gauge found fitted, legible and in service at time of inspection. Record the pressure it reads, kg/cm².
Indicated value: 4.6 kg/cm²
